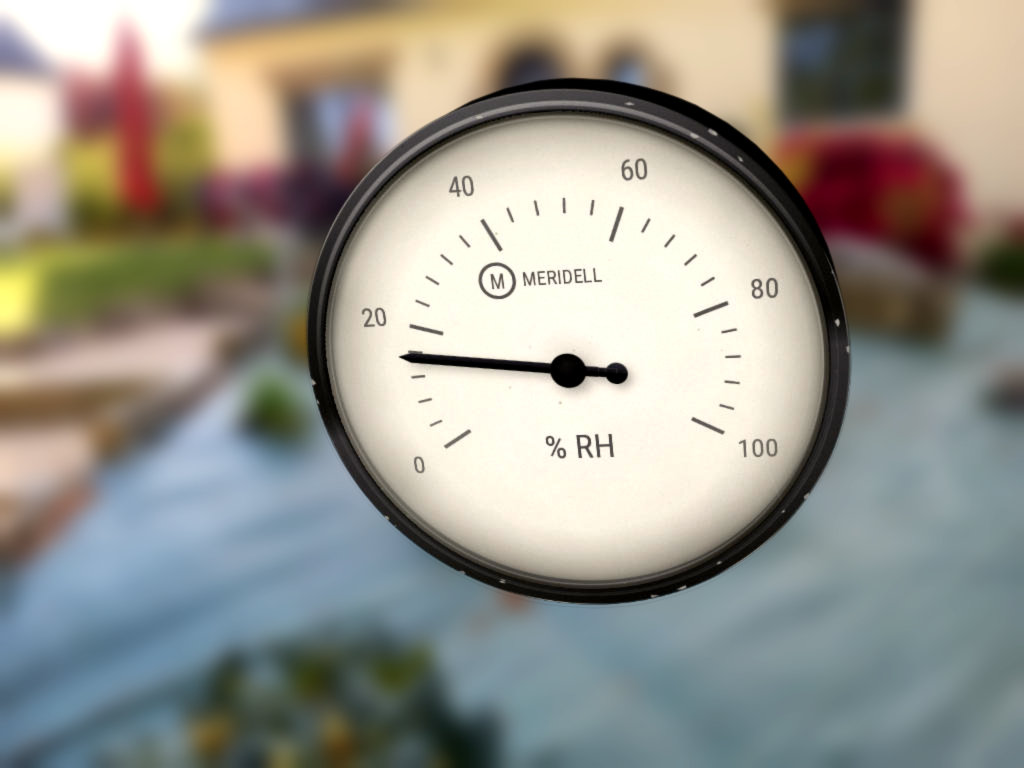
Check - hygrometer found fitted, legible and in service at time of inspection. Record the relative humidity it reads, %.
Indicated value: 16 %
